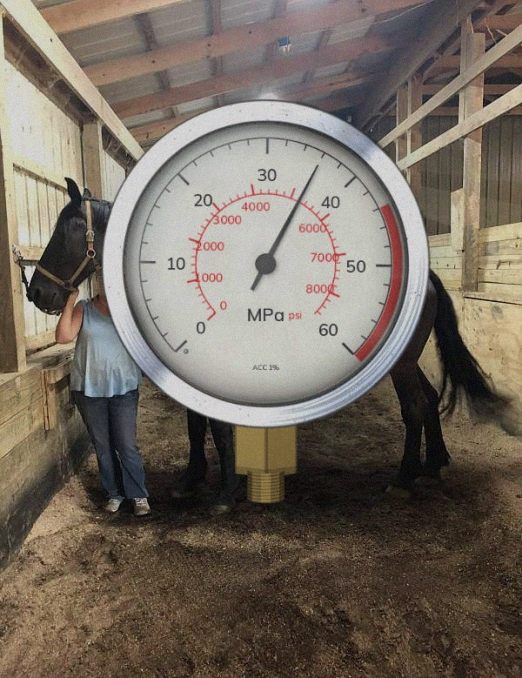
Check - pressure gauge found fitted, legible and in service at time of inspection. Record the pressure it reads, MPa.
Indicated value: 36 MPa
